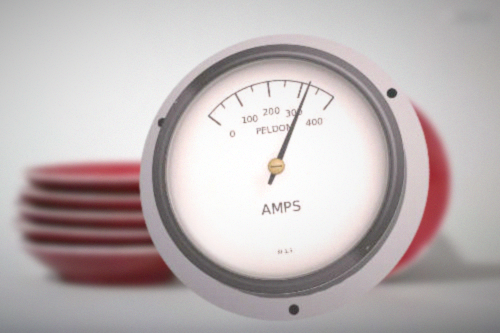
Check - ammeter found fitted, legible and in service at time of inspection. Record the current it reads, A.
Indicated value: 325 A
